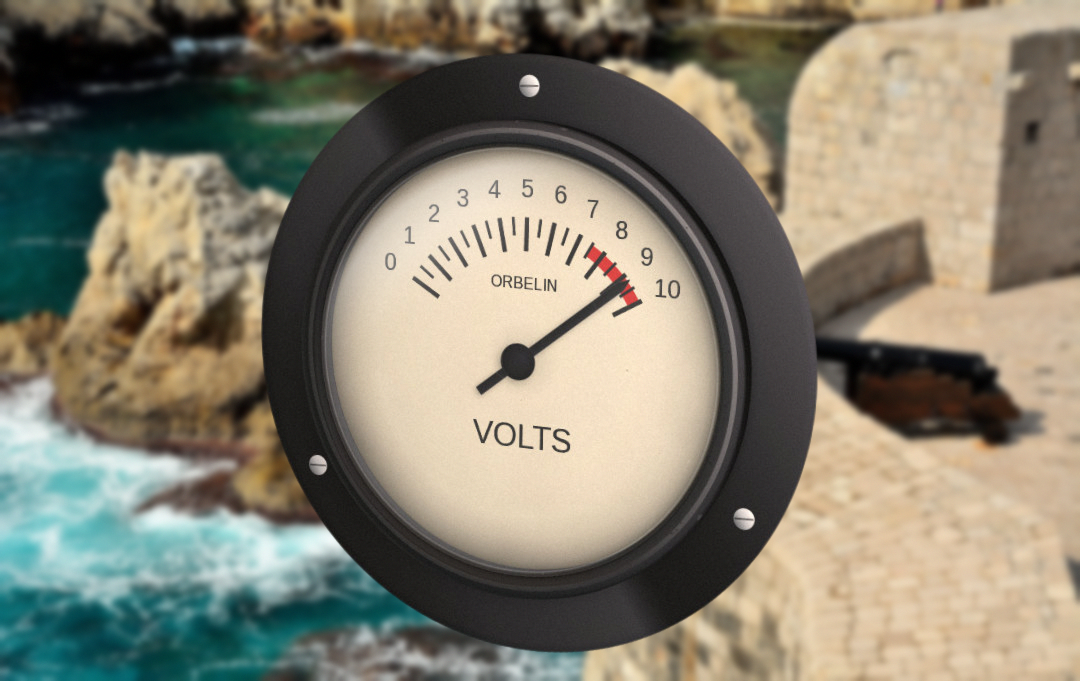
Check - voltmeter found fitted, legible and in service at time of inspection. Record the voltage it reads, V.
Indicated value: 9.25 V
